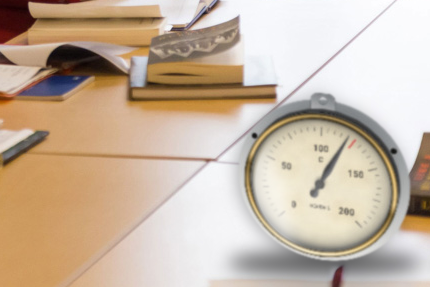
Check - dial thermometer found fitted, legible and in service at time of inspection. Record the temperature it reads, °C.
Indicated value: 120 °C
